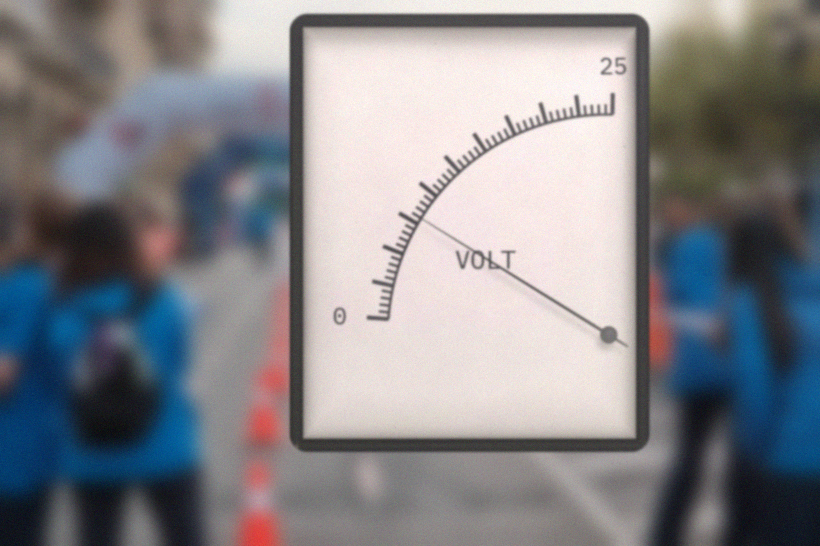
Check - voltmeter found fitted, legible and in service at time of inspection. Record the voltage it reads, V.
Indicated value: 8 V
